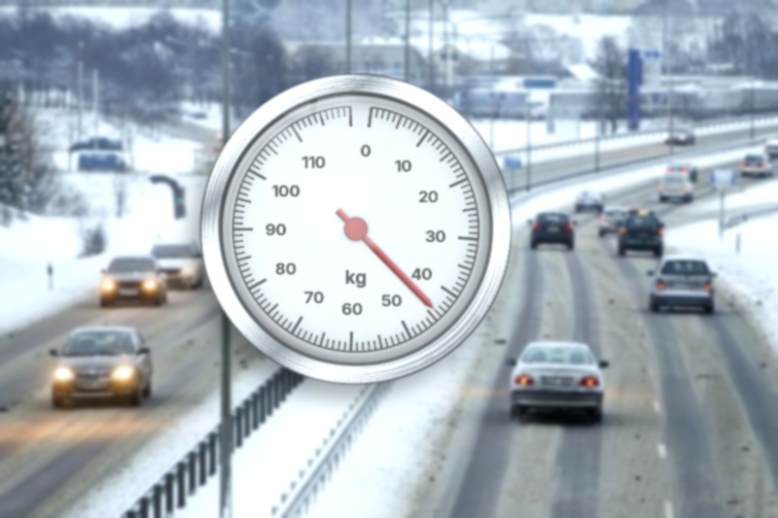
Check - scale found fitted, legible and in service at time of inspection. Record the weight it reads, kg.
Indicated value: 44 kg
